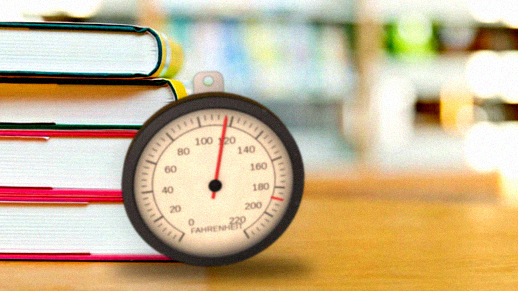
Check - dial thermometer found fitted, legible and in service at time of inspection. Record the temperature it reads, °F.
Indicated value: 116 °F
